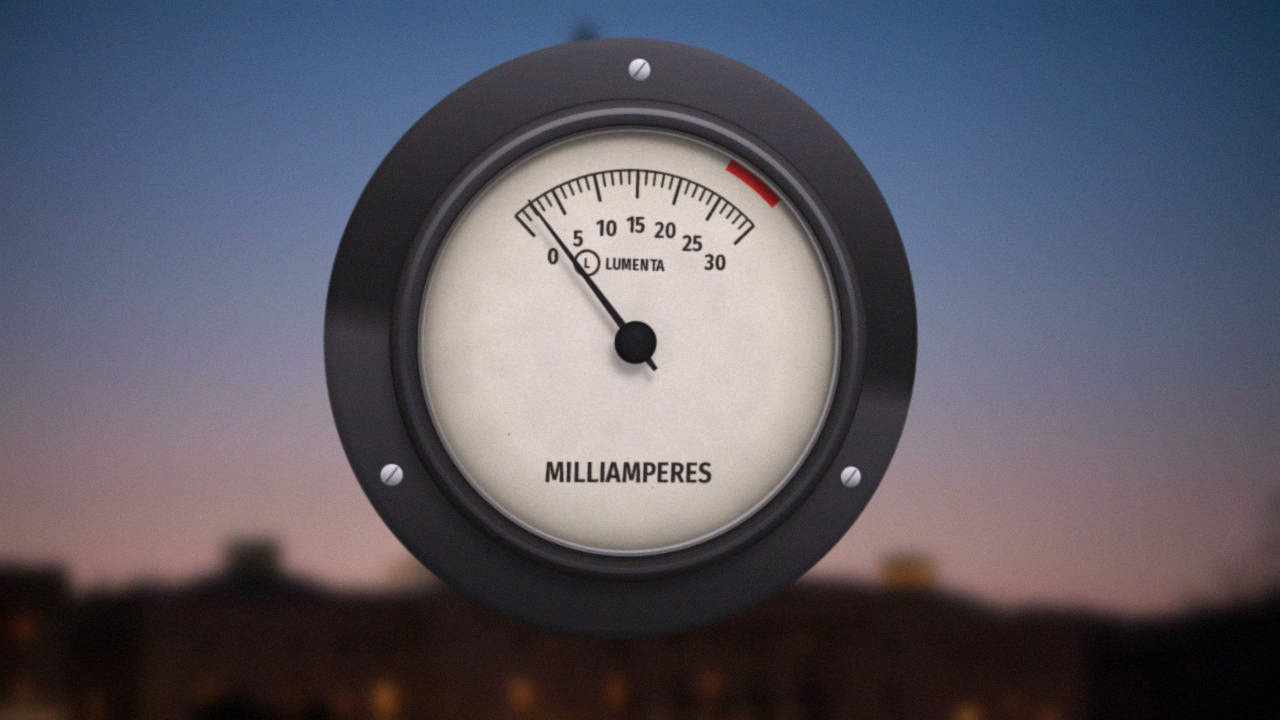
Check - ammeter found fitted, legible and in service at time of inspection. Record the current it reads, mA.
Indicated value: 2 mA
